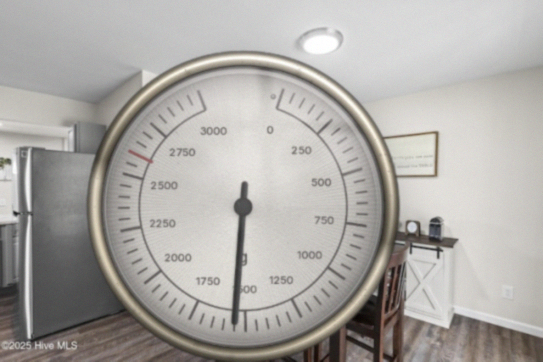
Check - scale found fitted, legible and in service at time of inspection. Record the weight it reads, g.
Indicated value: 1550 g
